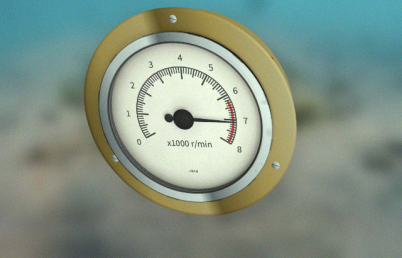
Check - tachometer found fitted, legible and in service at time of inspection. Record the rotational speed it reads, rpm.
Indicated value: 7000 rpm
